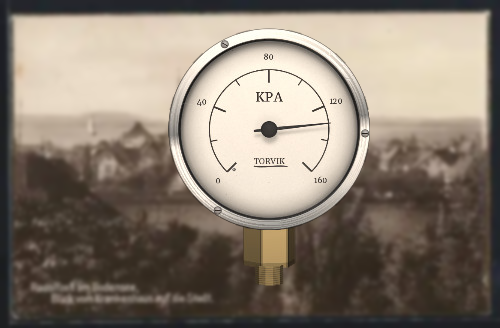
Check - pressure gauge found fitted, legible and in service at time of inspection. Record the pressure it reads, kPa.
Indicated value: 130 kPa
